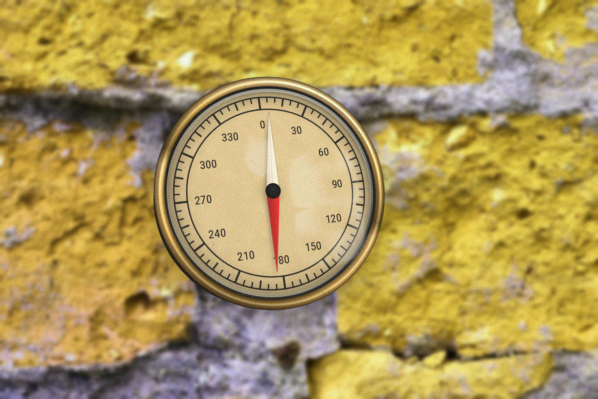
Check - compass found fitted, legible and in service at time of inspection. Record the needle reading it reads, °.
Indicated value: 185 °
